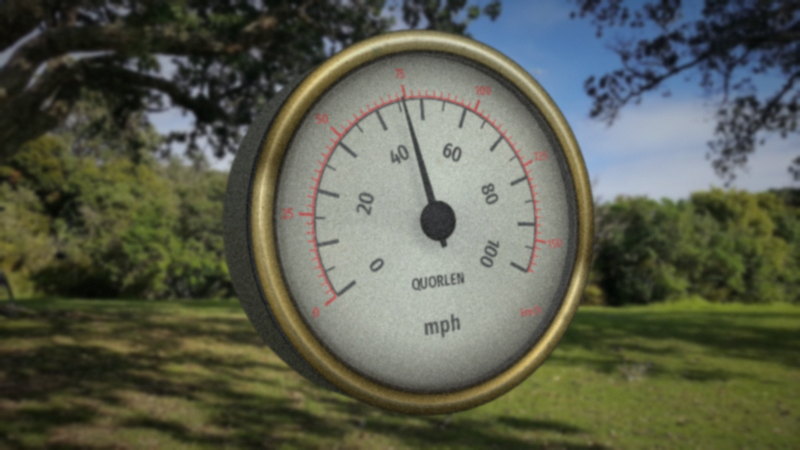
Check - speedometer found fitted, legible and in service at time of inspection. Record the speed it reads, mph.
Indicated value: 45 mph
